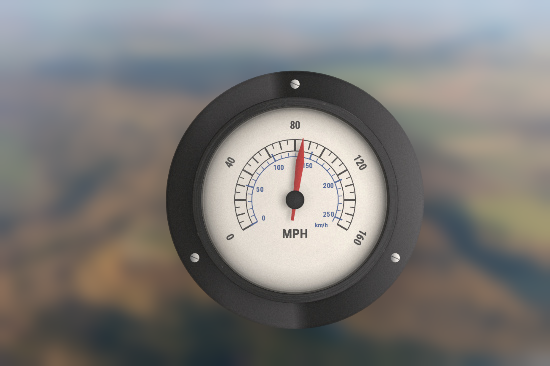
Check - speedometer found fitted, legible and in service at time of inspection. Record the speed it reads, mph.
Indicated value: 85 mph
